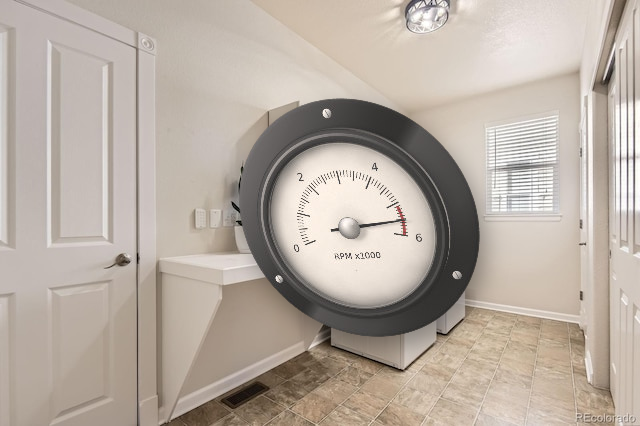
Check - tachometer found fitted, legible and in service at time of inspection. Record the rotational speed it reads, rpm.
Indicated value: 5500 rpm
